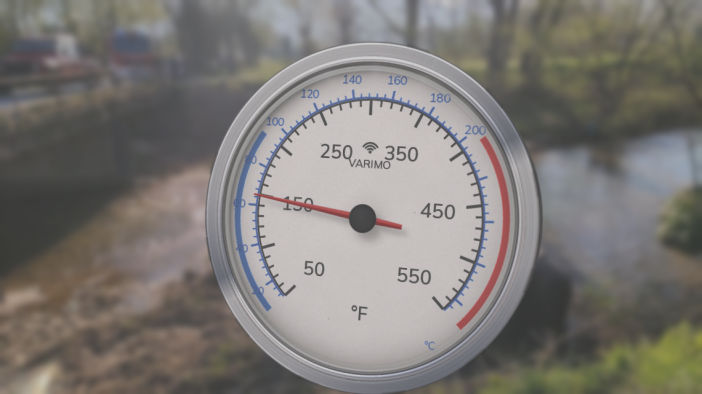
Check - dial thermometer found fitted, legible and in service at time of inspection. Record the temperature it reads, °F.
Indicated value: 150 °F
